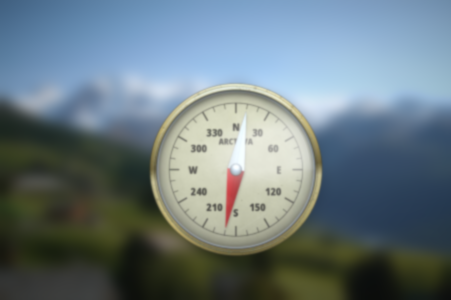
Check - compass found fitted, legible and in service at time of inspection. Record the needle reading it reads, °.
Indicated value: 190 °
